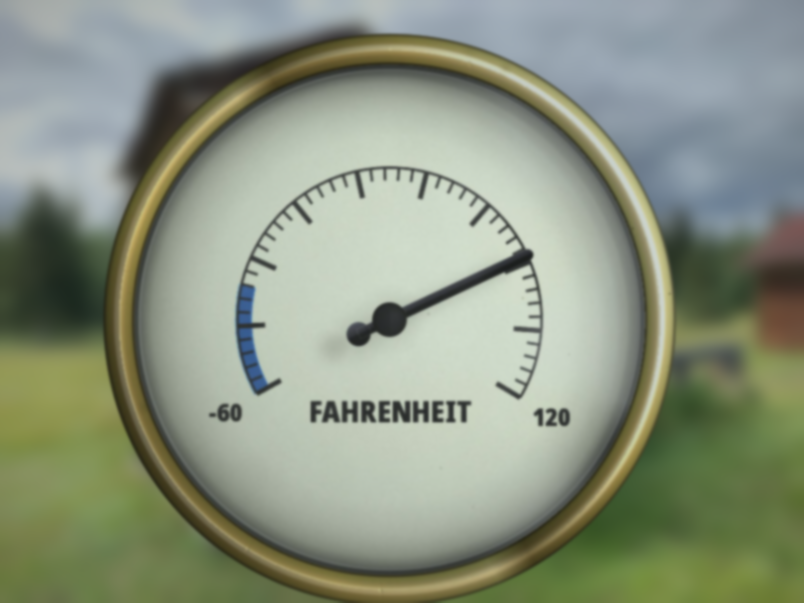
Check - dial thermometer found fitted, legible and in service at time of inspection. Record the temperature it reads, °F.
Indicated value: 78 °F
